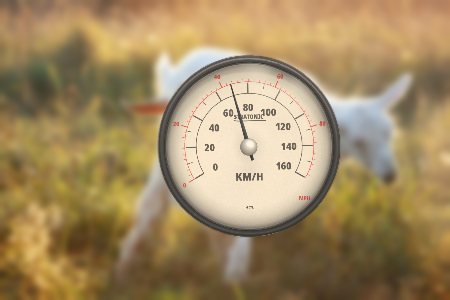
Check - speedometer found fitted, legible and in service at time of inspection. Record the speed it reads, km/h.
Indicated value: 70 km/h
